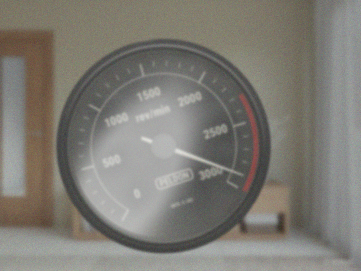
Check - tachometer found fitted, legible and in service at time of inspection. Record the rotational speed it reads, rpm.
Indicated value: 2900 rpm
